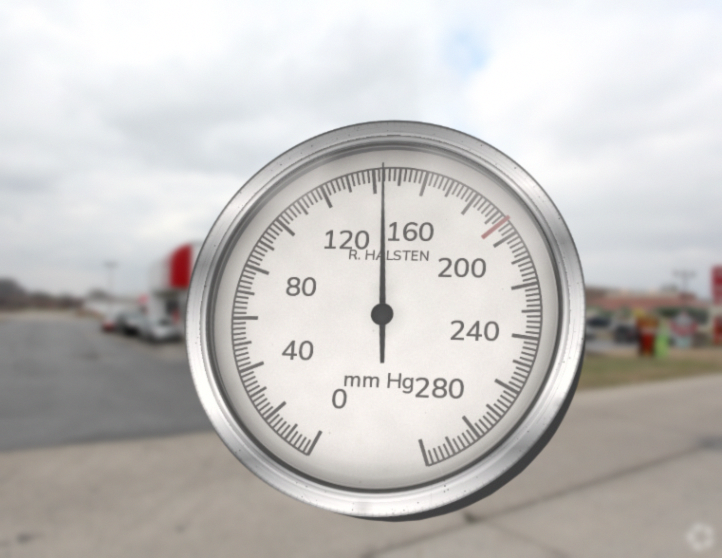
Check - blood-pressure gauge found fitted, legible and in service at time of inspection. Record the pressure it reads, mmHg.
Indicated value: 144 mmHg
